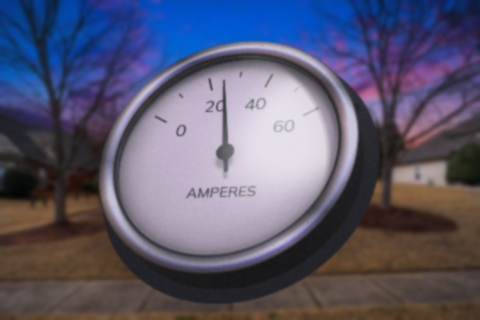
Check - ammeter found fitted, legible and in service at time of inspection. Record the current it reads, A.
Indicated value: 25 A
